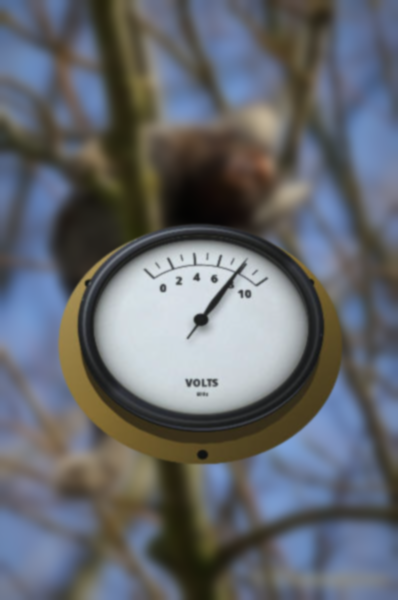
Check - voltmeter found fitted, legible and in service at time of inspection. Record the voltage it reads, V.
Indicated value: 8 V
